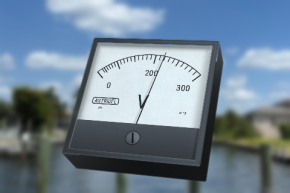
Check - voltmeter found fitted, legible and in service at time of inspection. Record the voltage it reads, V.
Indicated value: 220 V
